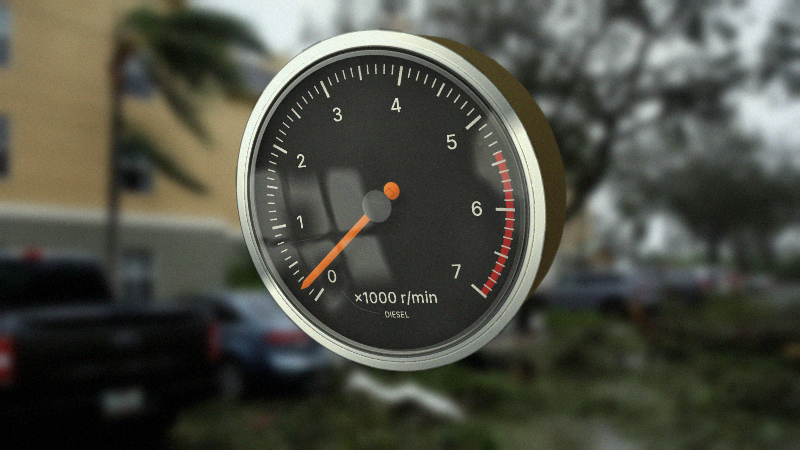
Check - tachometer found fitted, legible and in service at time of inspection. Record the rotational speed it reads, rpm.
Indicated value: 200 rpm
